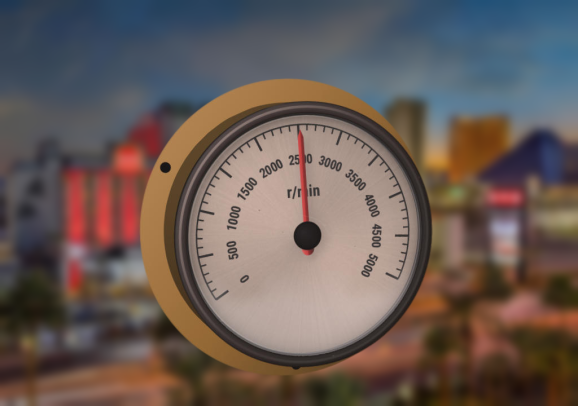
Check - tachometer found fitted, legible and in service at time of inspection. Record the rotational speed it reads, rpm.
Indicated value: 2500 rpm
